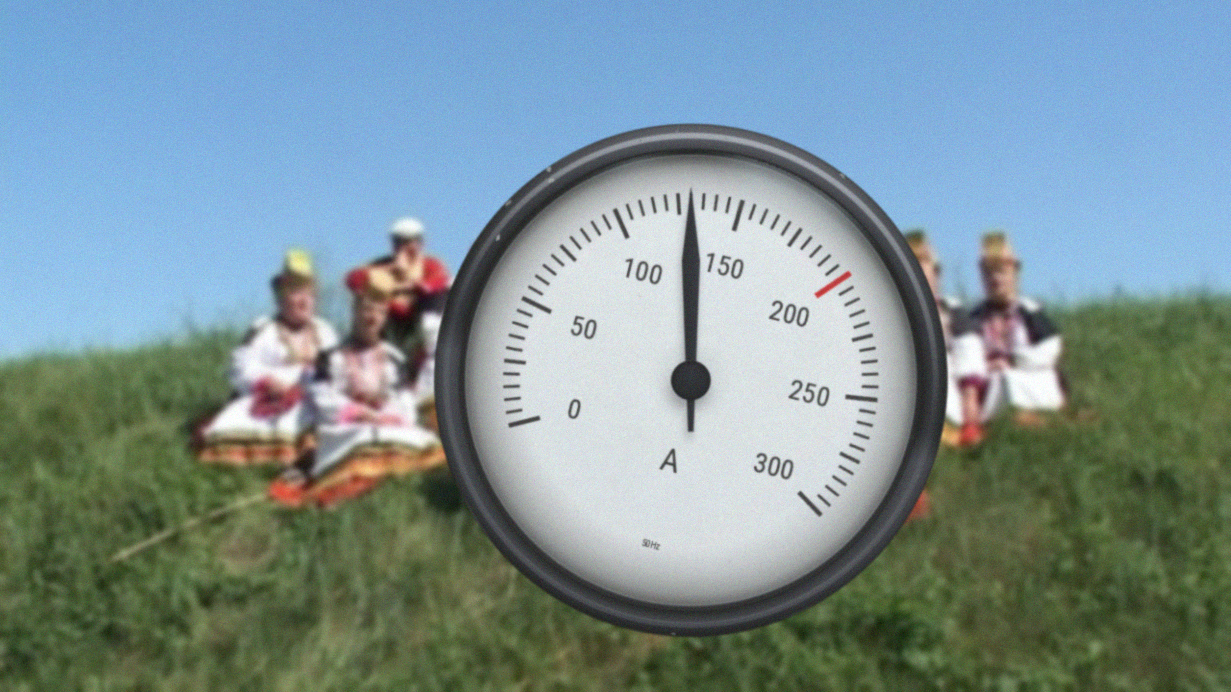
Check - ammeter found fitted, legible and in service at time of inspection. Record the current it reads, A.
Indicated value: 130 A
